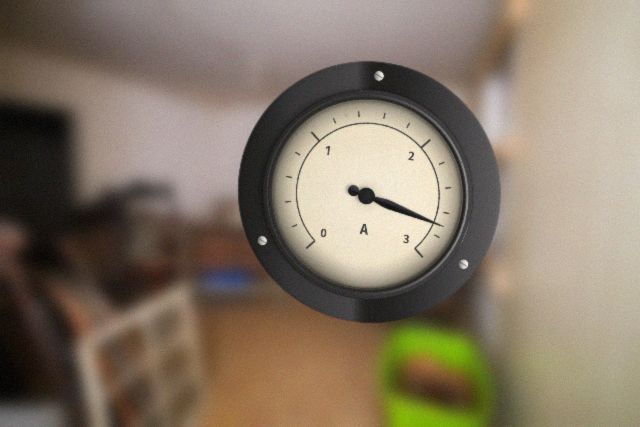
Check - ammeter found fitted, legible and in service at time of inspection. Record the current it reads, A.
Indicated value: 2.7 A
